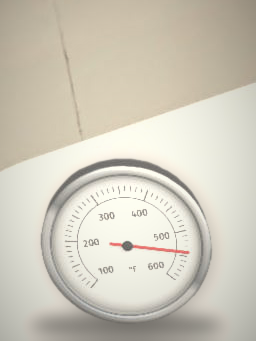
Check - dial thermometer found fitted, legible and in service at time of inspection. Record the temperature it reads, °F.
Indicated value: 540 °F
